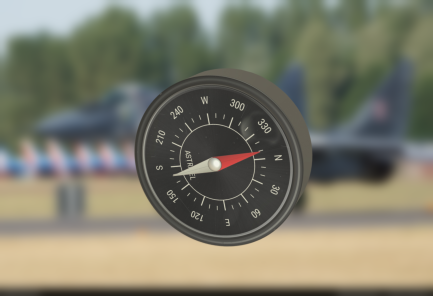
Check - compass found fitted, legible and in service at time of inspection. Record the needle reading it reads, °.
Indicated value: 350 °
